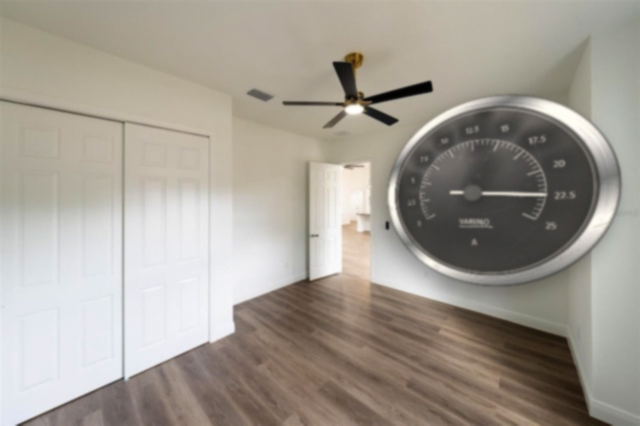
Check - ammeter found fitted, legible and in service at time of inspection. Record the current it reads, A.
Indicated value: 22.5 A
